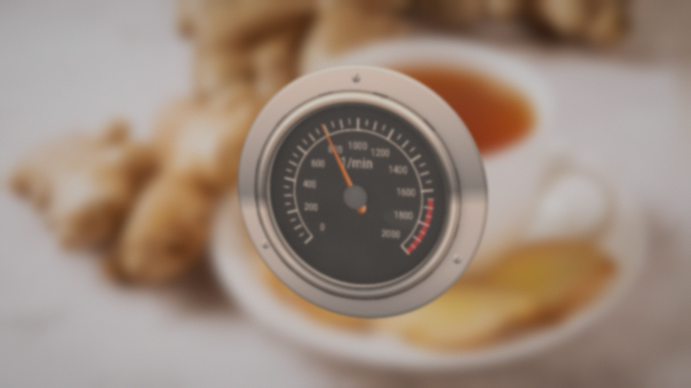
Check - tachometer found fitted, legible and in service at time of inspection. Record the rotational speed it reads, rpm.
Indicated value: 800 rpm
